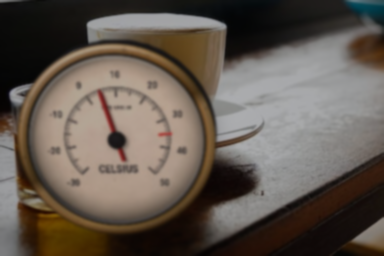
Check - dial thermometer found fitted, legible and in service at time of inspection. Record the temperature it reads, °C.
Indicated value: 5 °C
